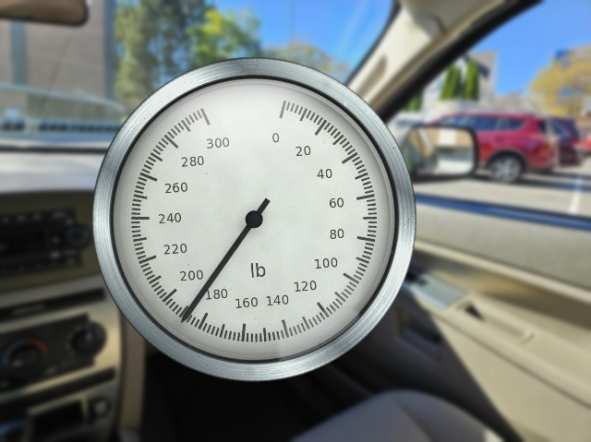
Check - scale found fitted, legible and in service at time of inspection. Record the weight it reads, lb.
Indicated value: 188 lb
